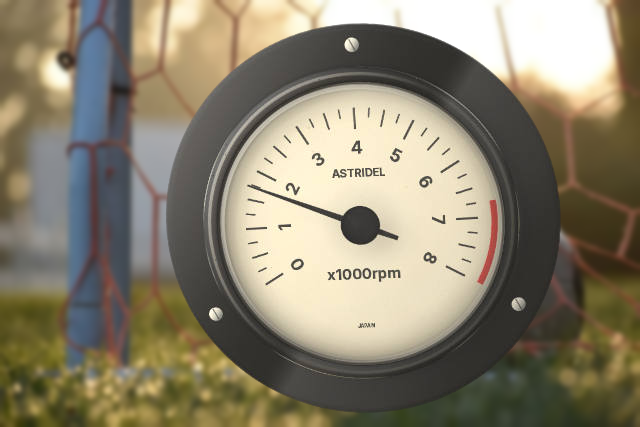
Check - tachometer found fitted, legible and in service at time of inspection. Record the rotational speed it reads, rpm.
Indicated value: 1750 rpm
